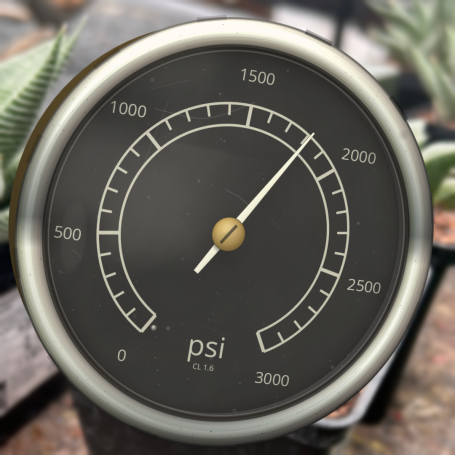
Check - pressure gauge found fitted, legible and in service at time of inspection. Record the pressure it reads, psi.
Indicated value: 1800 psi
